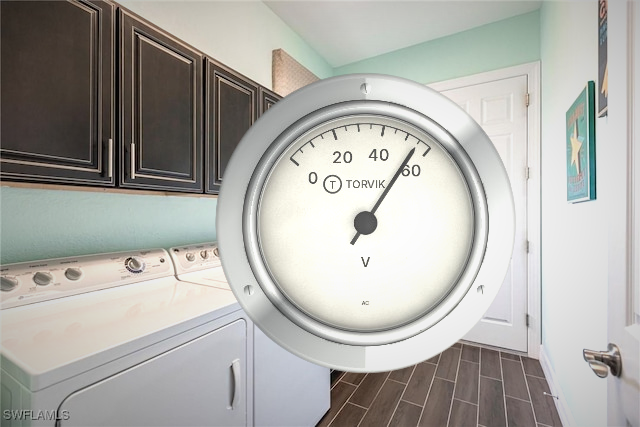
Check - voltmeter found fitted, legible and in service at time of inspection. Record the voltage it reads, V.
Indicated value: 55 V
